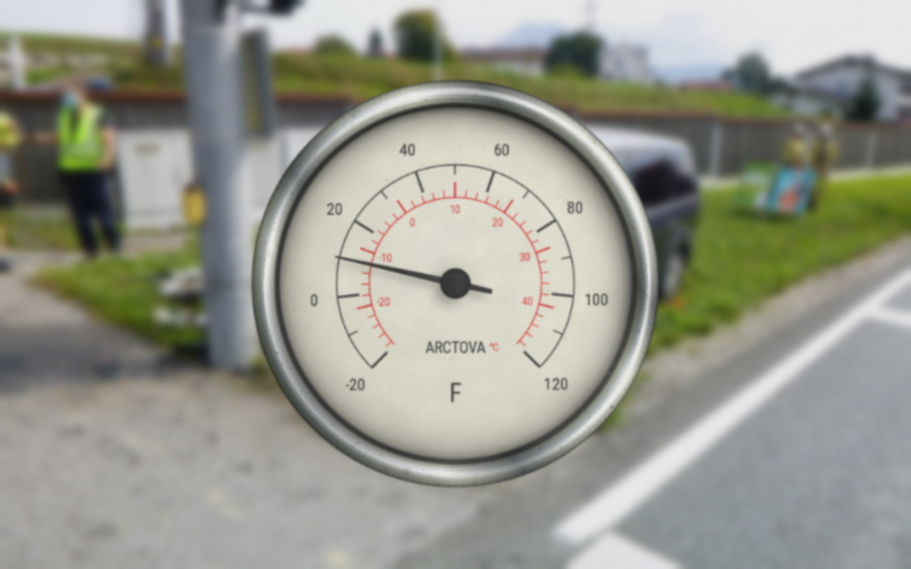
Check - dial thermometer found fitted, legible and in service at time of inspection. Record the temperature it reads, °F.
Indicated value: 10 °F
